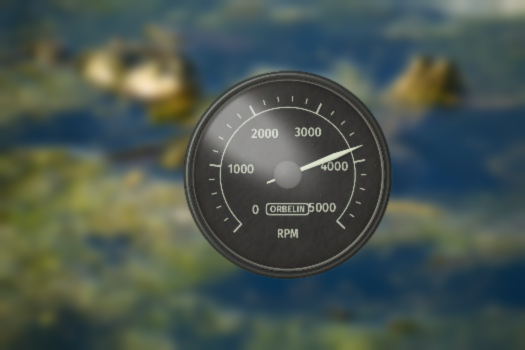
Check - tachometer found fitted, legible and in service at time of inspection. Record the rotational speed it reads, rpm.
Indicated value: 3800 rpm
